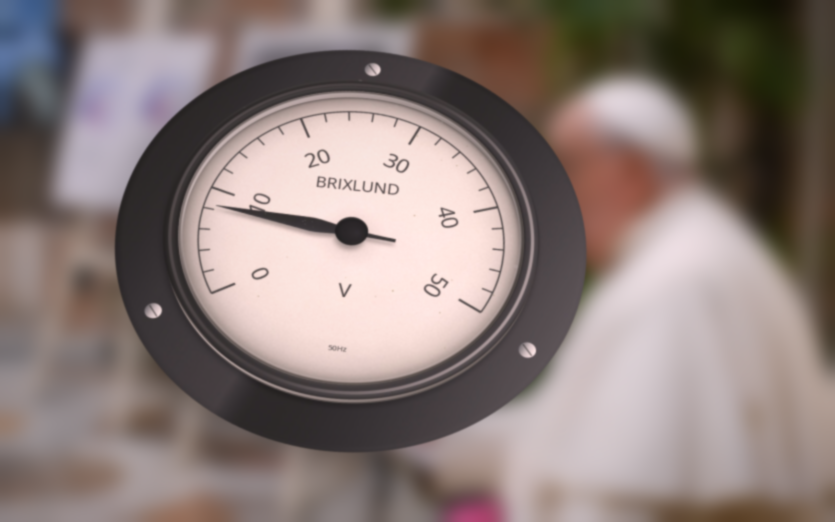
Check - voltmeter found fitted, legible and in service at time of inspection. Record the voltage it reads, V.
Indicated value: 8 V
